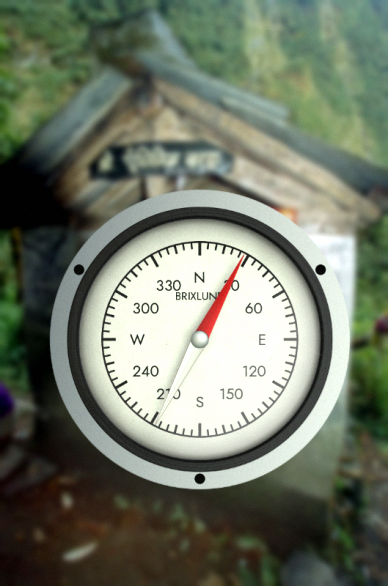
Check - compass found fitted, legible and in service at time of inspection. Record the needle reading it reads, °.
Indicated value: 27.5 °
